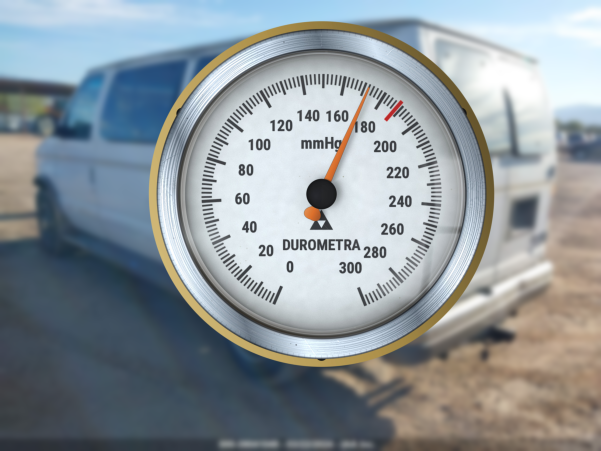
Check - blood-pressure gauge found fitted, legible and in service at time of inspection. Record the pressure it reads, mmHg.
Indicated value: 172 mmHg
